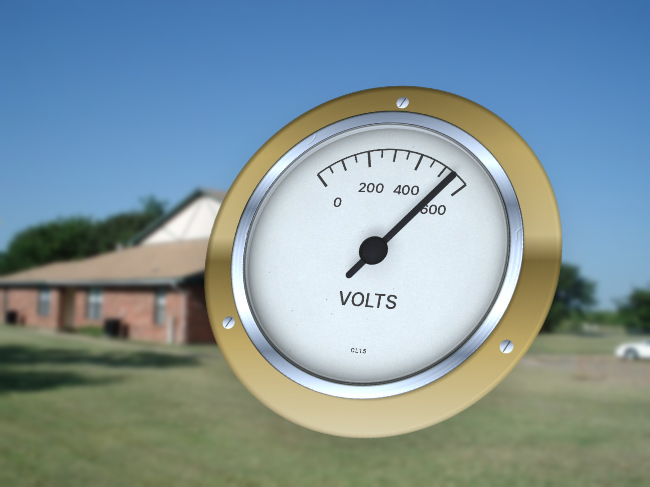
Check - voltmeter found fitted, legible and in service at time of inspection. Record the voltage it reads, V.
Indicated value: 550 V
